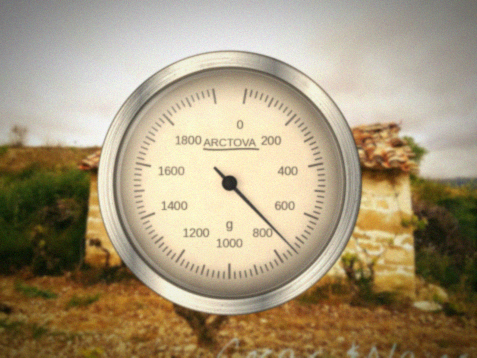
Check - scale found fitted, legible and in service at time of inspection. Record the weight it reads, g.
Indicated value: 740 g
